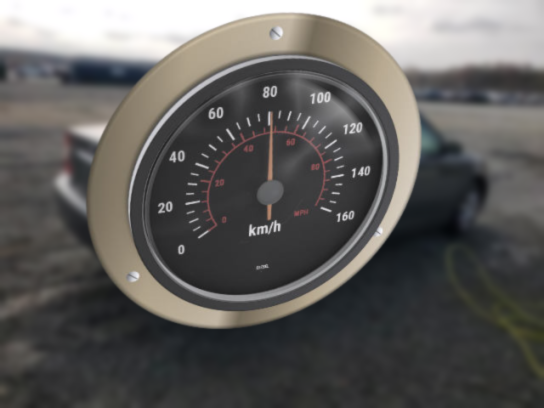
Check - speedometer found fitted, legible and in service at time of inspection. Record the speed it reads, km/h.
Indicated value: 80 km/h
